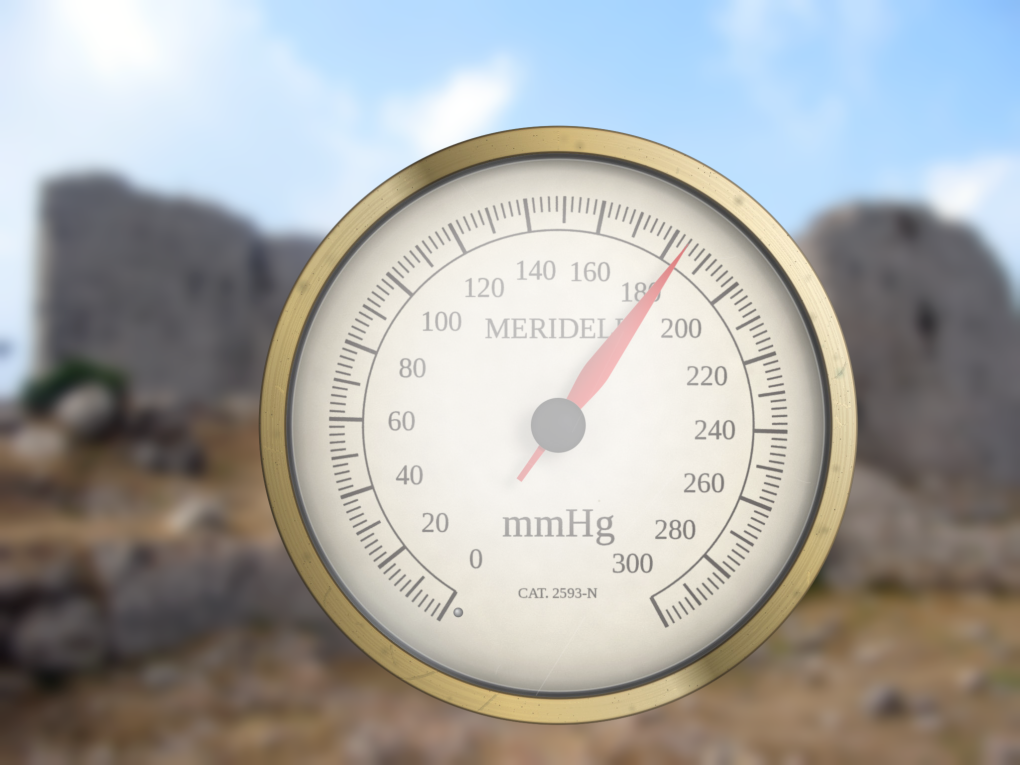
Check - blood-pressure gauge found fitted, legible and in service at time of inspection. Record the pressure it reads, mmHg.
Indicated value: 184 mmHg
